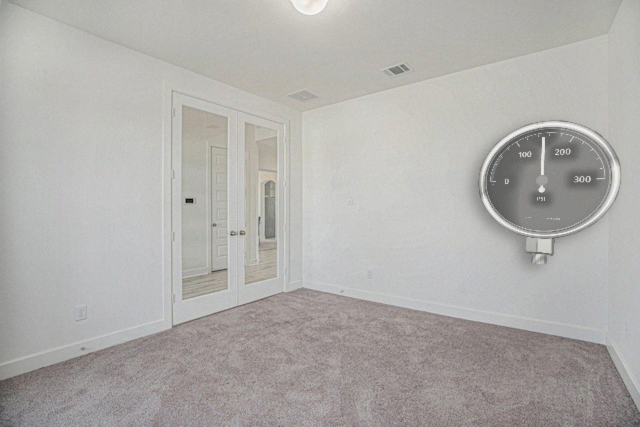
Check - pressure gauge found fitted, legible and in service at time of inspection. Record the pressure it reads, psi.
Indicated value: 150 psi
